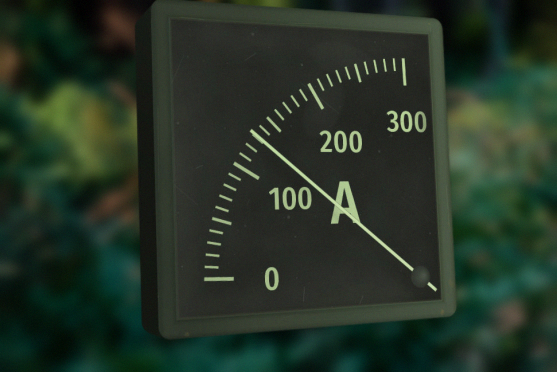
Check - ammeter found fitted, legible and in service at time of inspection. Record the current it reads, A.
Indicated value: 130 A
